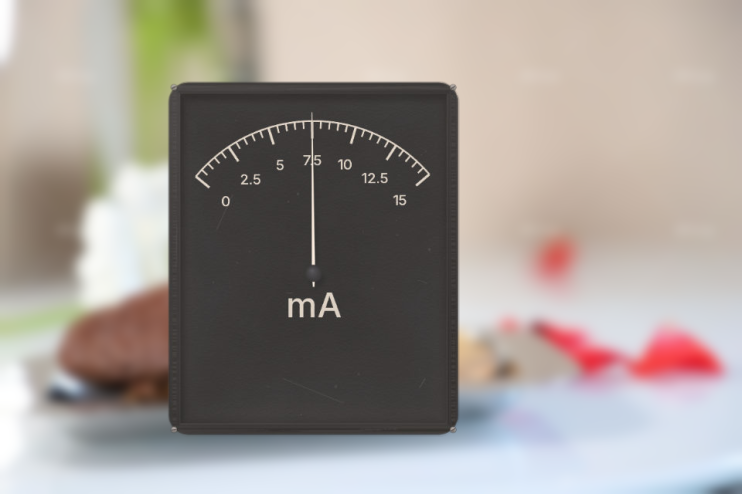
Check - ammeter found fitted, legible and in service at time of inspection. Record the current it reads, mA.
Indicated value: 7.5 mA
